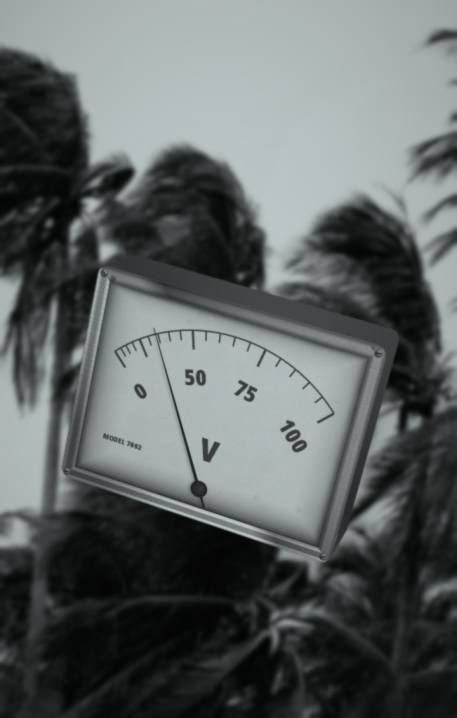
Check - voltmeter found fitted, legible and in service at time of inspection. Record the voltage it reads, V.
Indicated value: 35 V
